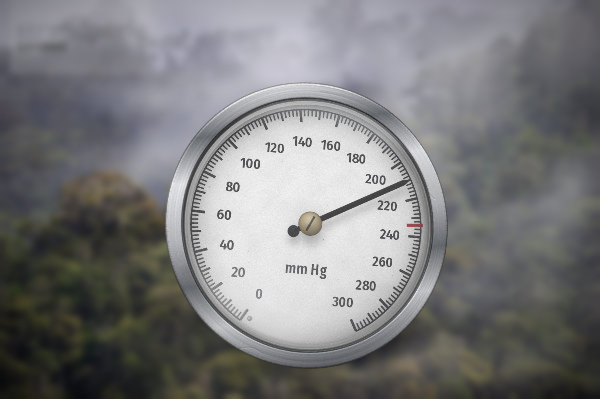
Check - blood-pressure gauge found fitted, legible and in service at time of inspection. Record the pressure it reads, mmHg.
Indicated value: 210 mmHg
